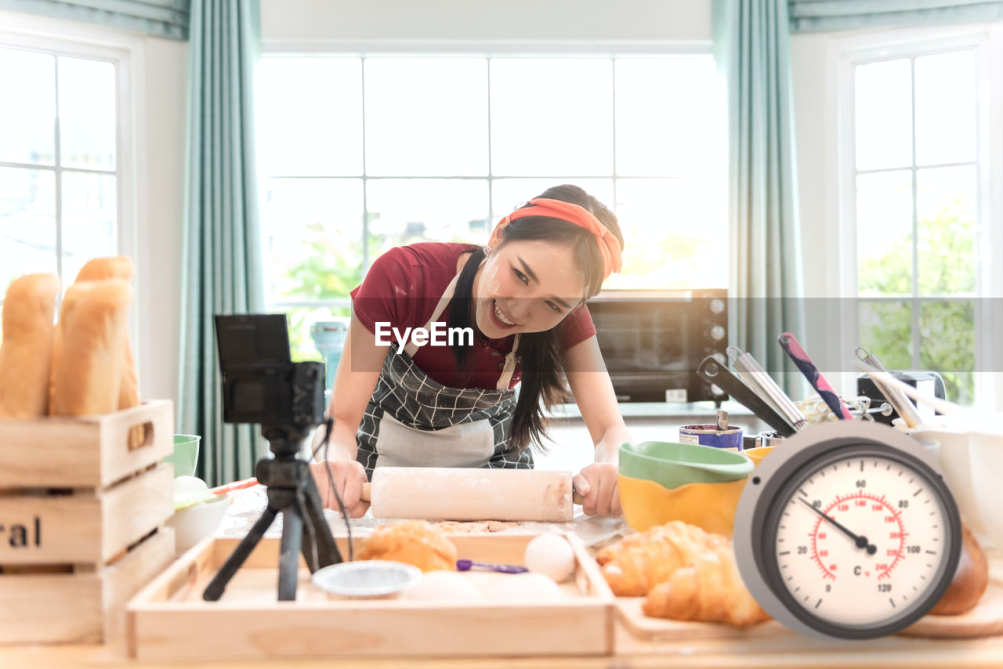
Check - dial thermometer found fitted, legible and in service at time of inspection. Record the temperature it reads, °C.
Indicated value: 38 °C
